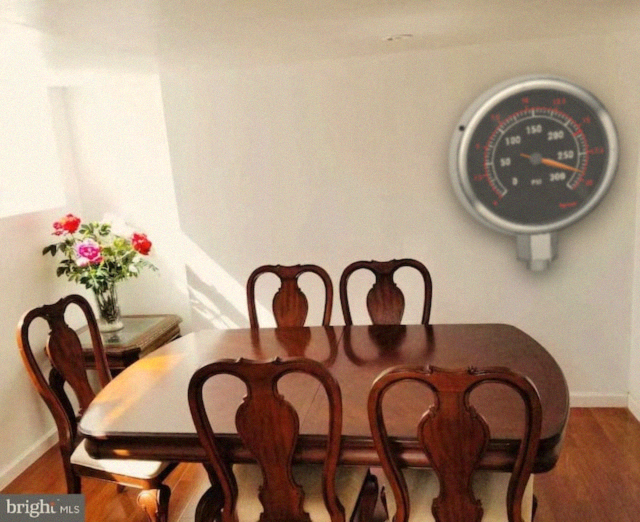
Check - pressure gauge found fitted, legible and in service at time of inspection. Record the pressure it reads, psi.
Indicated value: 275 psi
